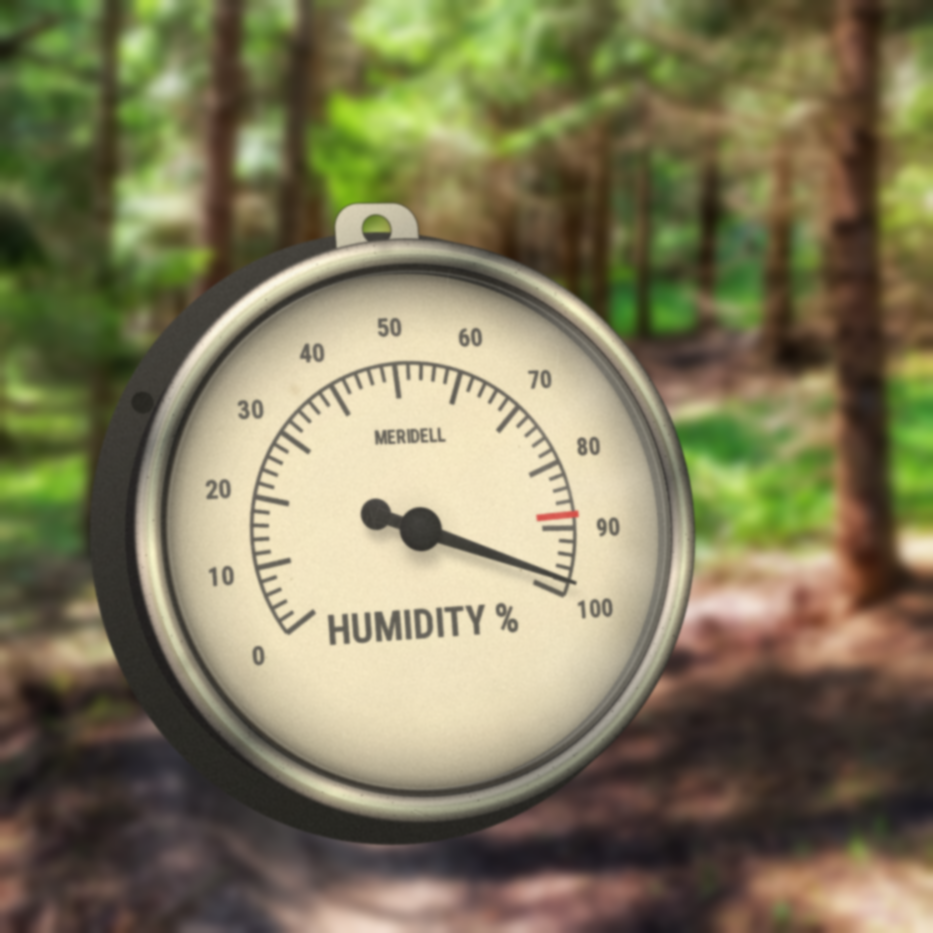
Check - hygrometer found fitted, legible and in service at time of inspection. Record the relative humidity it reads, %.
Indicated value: 98 %
